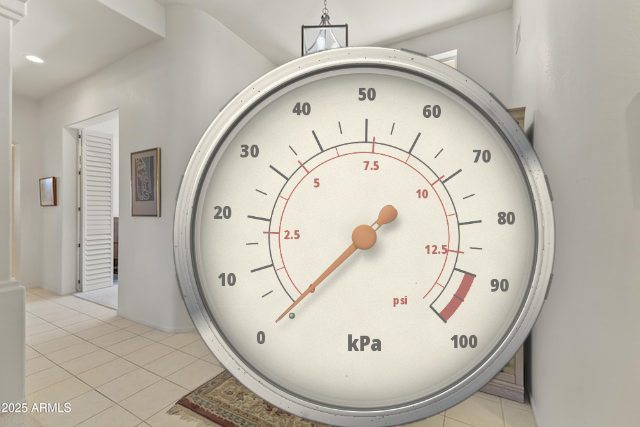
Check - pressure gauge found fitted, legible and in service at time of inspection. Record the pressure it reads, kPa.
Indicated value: 0 kPa
